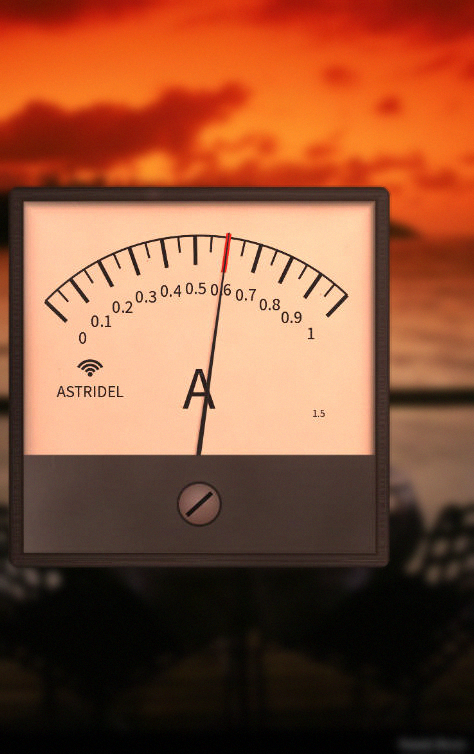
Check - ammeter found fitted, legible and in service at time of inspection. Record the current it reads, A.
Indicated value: 0.6 A
